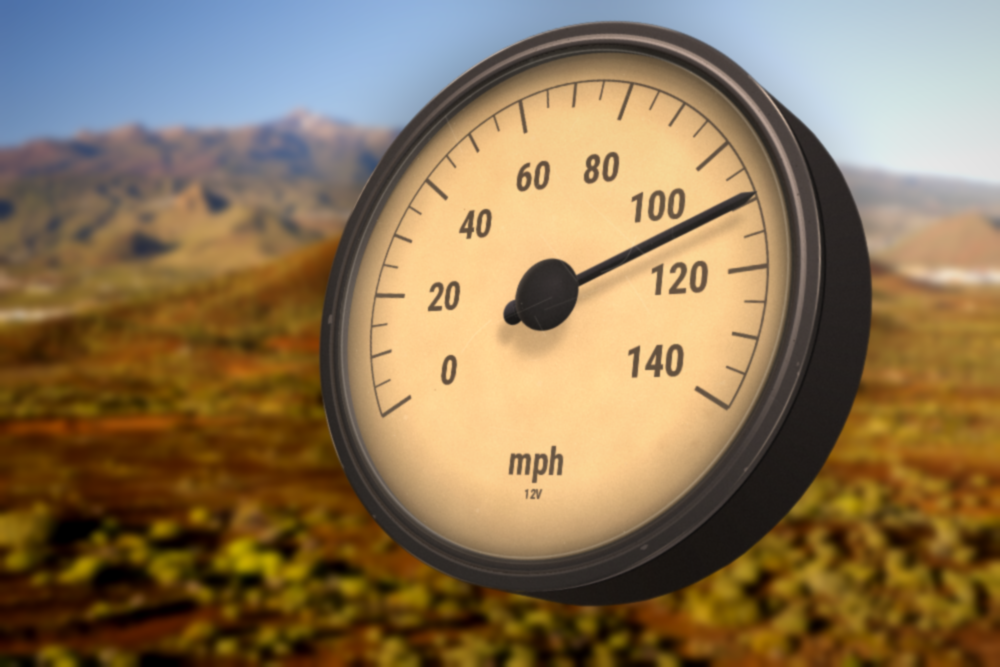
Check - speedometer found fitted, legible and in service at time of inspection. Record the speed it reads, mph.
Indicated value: 110 mph
